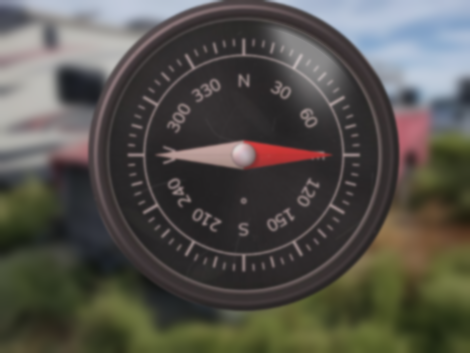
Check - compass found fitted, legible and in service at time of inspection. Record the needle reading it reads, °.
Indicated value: 90 °
